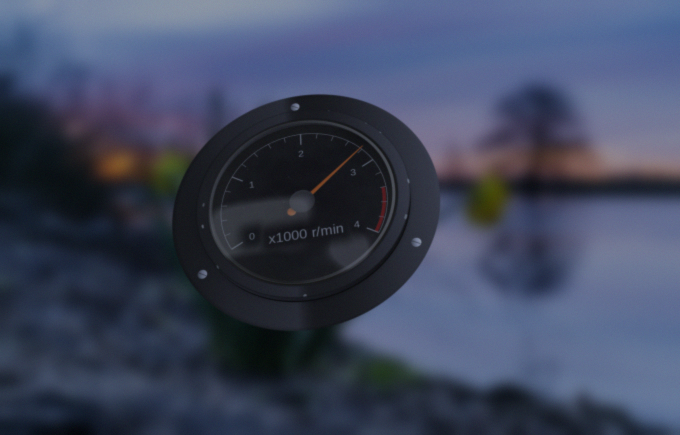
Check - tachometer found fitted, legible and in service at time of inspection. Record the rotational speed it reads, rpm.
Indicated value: 2800 rpm
